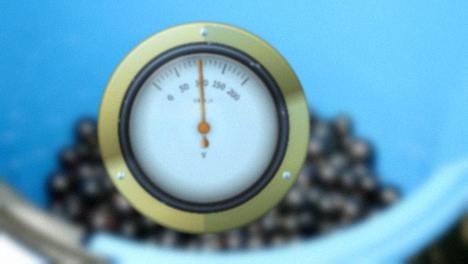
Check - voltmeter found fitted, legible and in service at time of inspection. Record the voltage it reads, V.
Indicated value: 100 V
